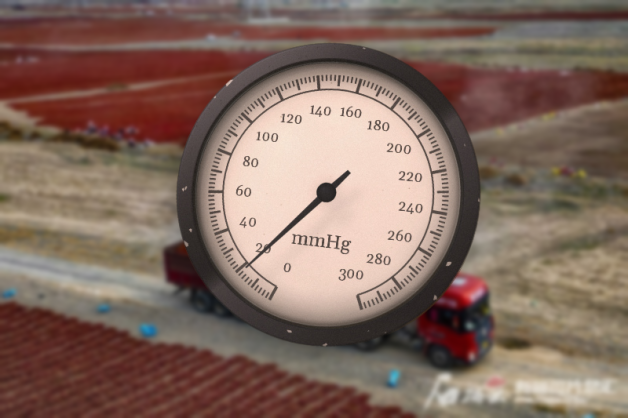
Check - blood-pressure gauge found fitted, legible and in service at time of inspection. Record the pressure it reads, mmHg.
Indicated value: 18 mmHg
